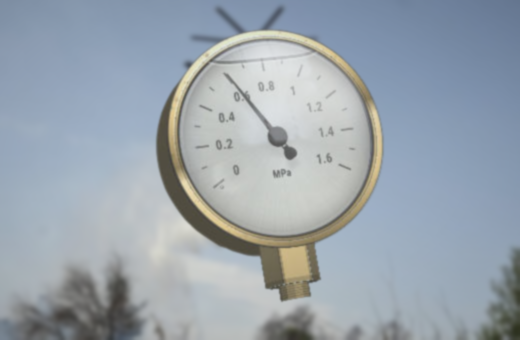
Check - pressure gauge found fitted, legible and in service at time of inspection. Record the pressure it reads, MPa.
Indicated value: 0.6 MPa
